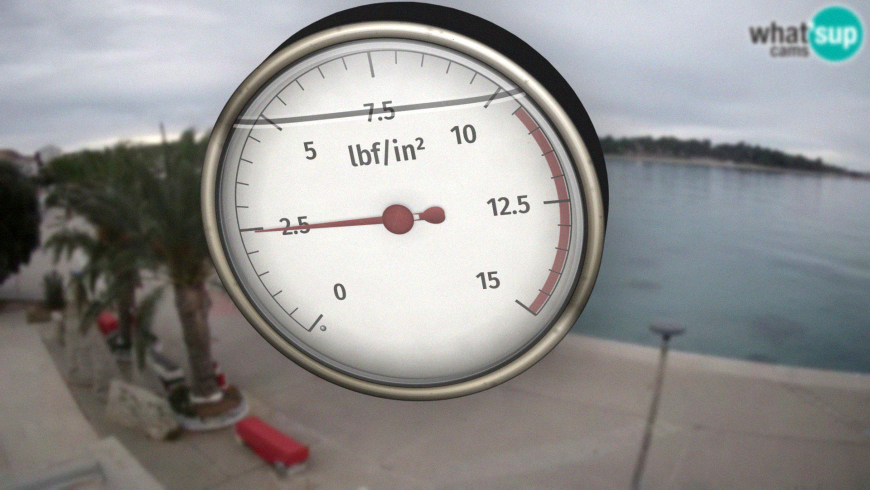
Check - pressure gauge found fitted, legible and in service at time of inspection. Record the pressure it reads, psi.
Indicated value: 2.5 psi
